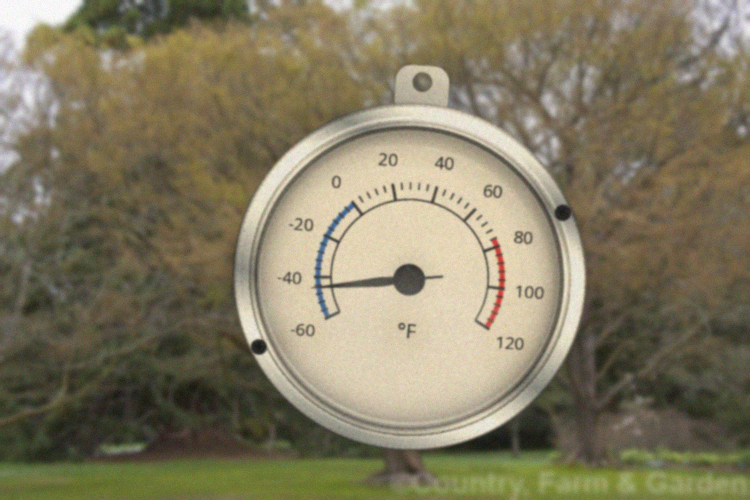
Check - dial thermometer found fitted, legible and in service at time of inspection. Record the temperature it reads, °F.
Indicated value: -44 °F
